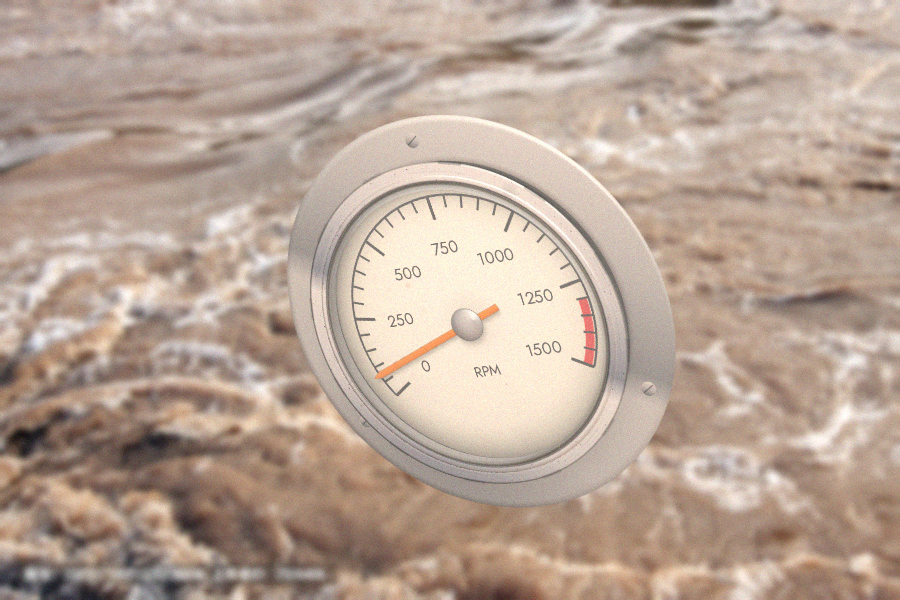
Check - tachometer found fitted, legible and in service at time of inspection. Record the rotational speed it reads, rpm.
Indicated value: 75 rpm
